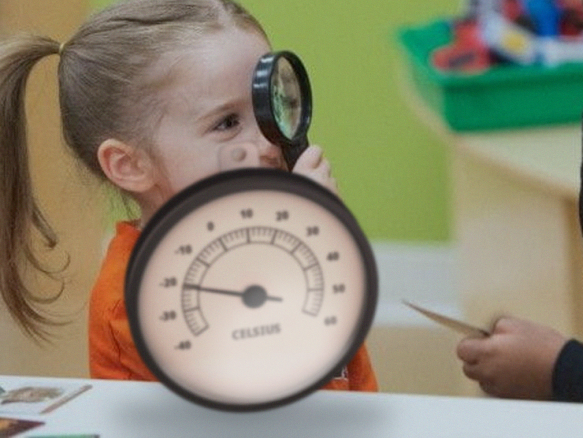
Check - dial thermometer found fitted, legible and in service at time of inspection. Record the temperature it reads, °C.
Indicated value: -20 °C
